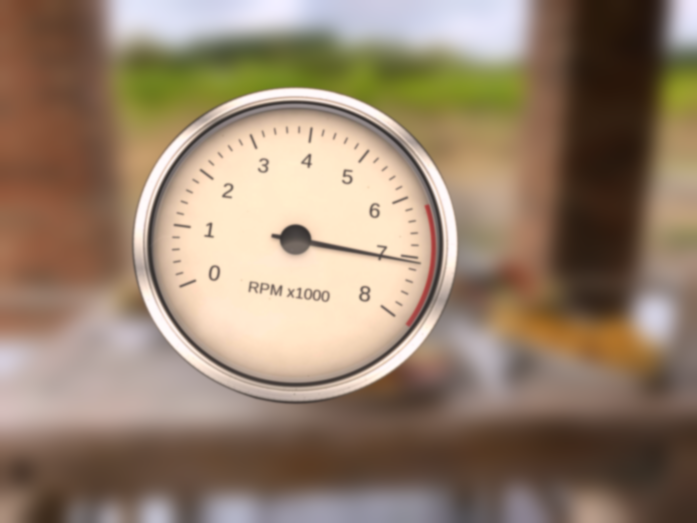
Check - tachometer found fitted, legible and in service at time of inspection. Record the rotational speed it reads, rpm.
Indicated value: 7100 rpm
